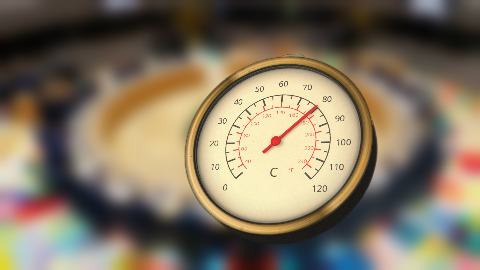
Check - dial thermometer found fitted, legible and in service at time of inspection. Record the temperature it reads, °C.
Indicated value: 80 °C
